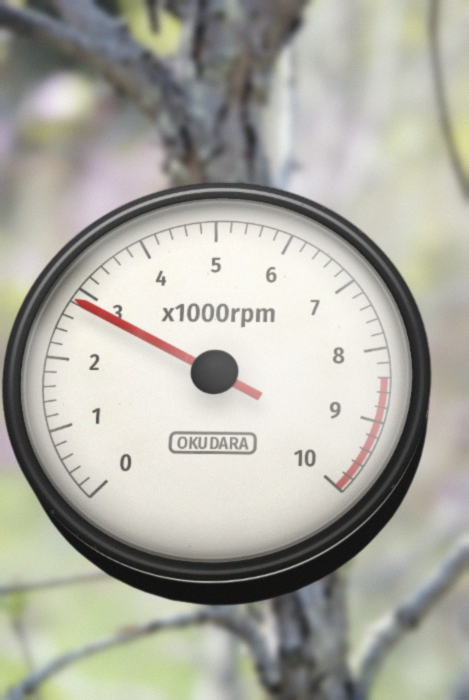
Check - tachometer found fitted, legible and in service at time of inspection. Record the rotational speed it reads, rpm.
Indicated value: 2800 rpm
